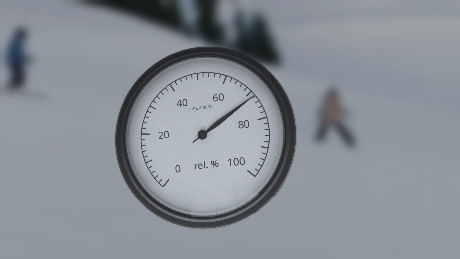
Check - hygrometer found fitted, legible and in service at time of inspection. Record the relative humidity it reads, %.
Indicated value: 72 %
